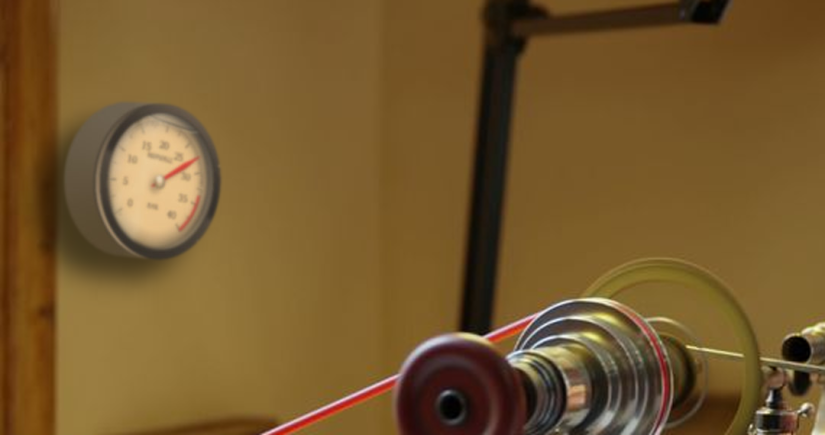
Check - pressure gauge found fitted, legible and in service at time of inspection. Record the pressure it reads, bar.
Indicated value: 27.5 bar
